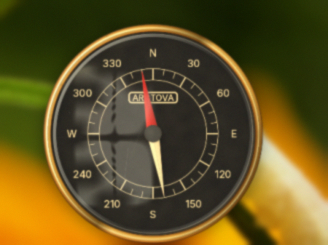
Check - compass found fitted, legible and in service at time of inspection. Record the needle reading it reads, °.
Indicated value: 350 °
